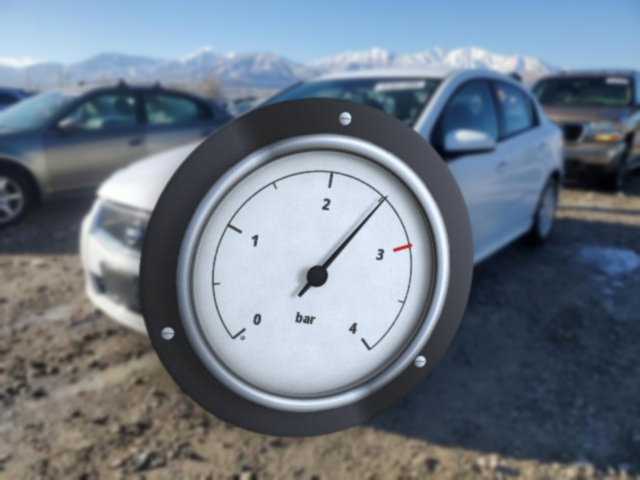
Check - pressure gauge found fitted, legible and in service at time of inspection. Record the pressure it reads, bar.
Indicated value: 2.5 bar
